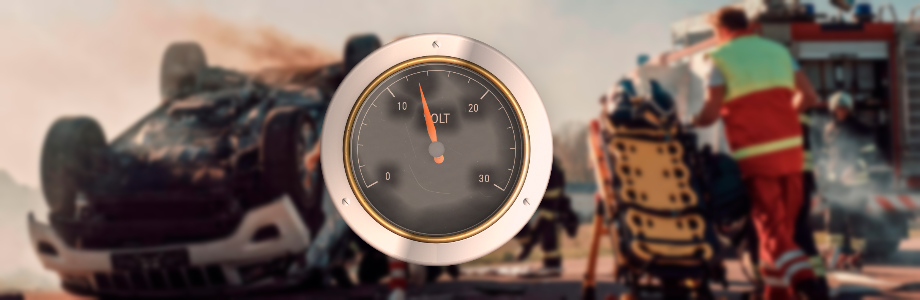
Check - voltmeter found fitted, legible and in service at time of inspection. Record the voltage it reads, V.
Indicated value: 13 V
